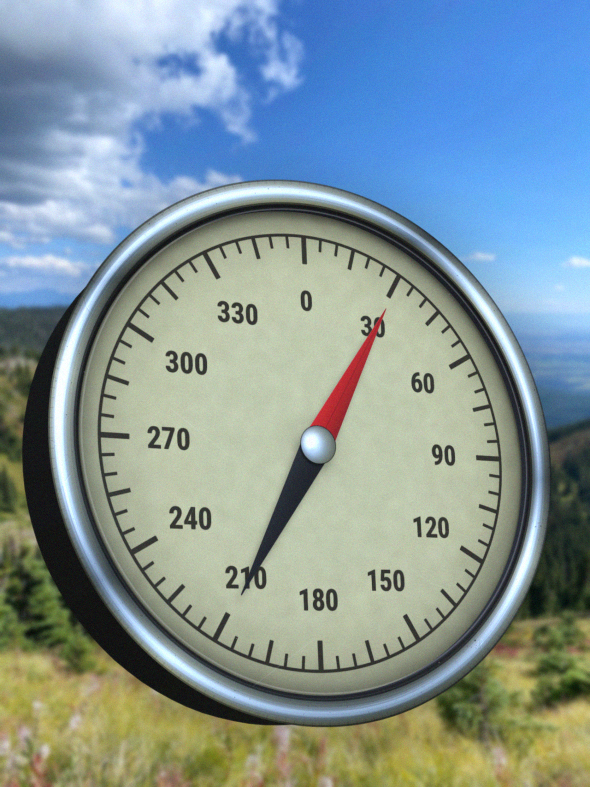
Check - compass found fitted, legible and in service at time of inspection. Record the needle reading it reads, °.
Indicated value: 30 °
